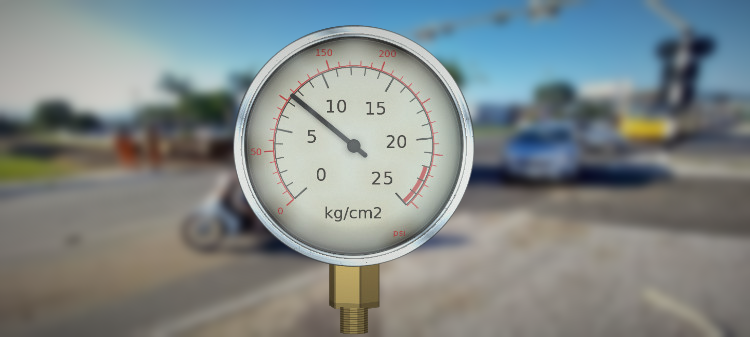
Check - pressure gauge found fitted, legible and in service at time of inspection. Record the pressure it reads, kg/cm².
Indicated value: 7.5 kg/cm²
